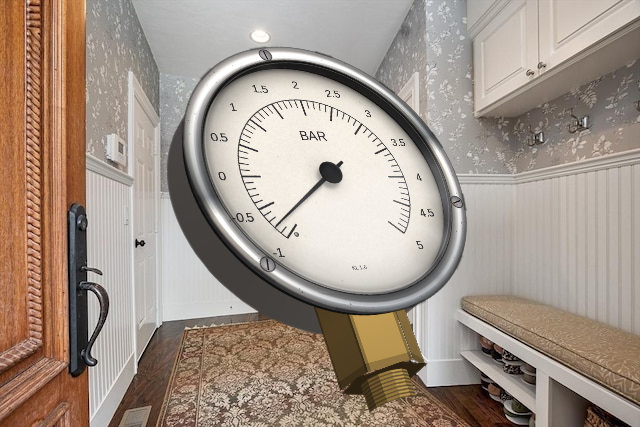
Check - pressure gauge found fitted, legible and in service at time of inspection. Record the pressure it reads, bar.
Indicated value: -0.8 bar
